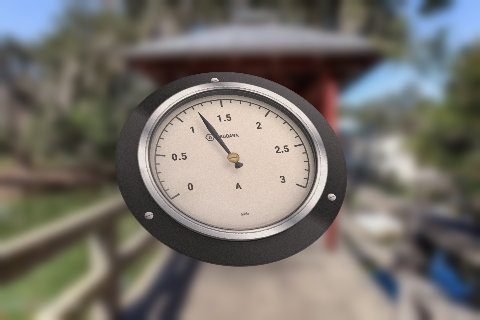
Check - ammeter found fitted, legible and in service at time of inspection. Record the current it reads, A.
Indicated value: 1.2 A
